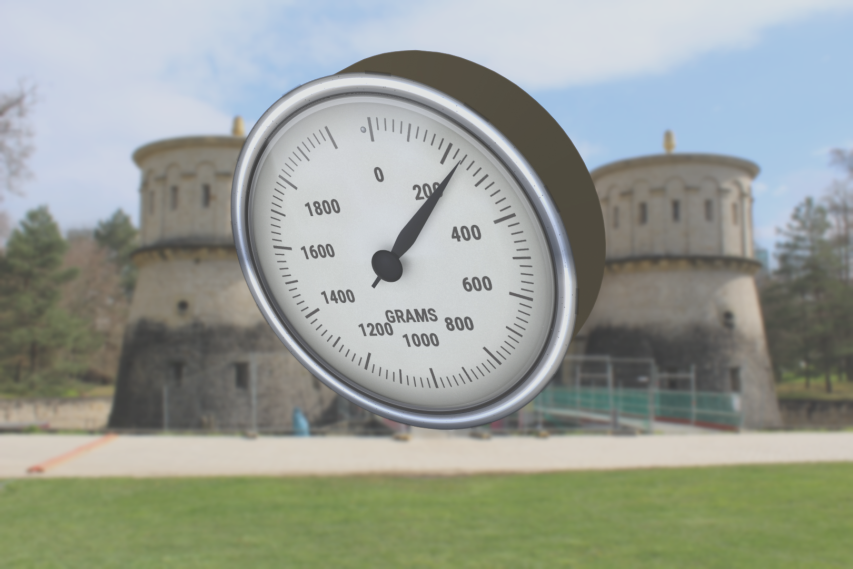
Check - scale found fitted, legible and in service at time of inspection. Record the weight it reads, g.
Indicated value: 240 g
